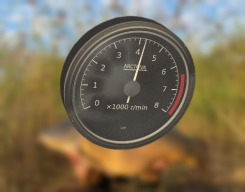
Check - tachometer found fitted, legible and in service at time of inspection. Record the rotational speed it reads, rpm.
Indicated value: 4200 rpm
